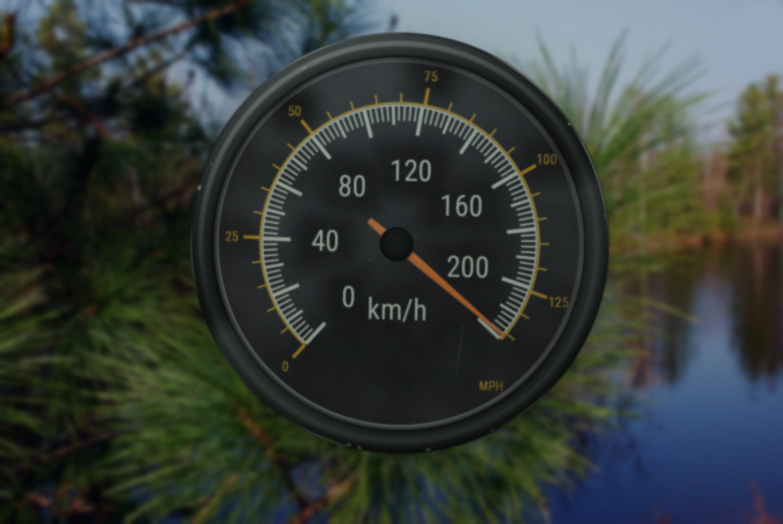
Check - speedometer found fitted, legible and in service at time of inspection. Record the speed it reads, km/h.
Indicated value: 218 km/h
